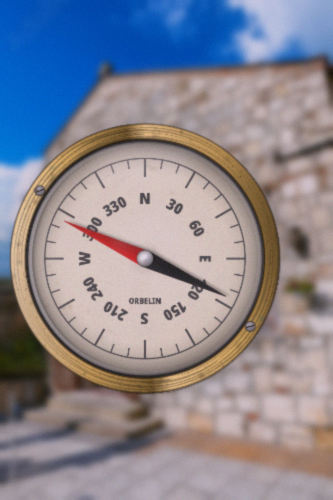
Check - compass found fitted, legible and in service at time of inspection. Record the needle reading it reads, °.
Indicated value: 295 °
